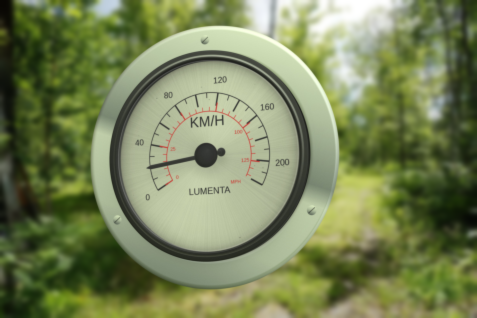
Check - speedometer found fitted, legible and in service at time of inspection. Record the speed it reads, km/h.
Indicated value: 20 km/h
